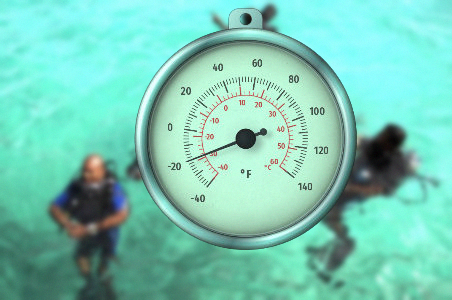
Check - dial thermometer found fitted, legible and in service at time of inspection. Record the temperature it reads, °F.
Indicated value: -20 °F
